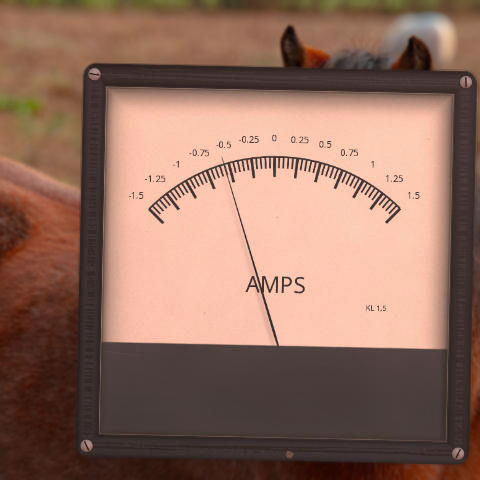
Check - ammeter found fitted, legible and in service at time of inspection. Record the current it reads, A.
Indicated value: -0.55 A
